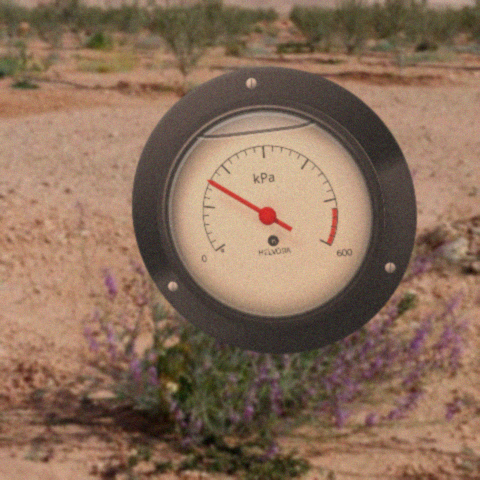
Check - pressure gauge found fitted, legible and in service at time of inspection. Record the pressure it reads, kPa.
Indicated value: 160 kPa
